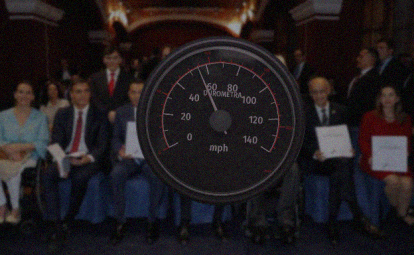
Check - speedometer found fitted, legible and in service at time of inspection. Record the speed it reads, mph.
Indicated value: 55 mph
